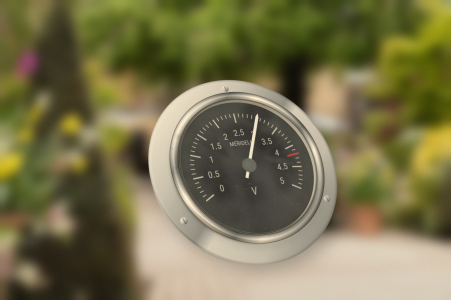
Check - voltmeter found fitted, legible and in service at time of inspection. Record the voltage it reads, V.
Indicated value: 3 V
